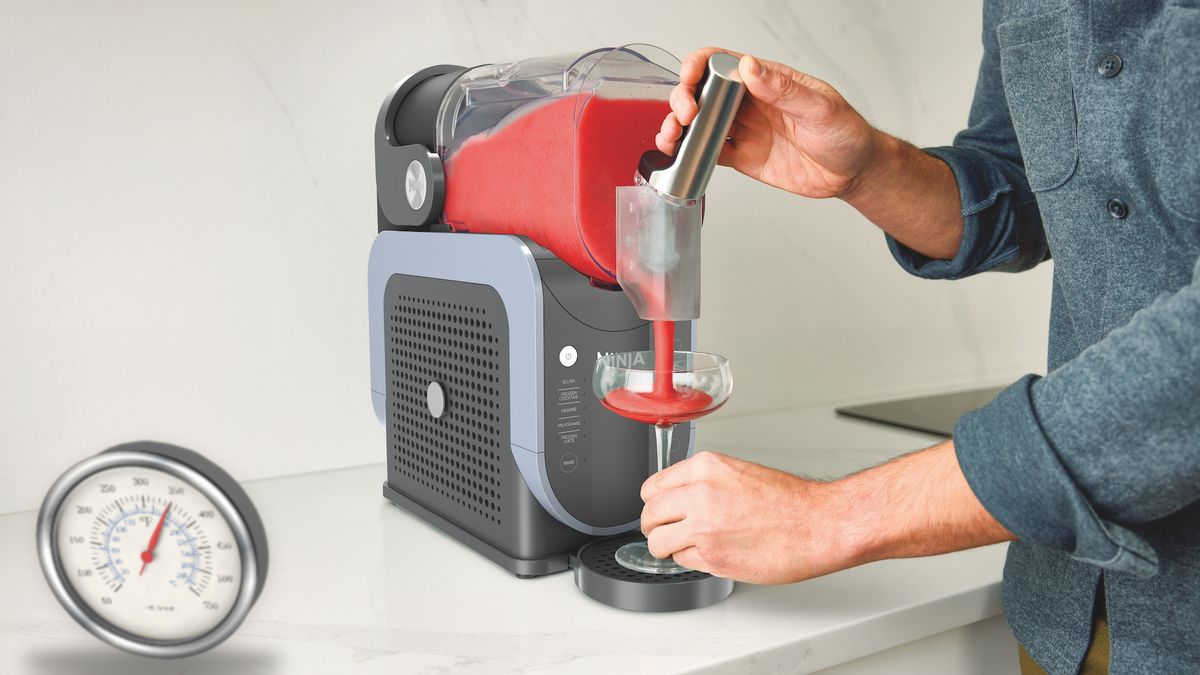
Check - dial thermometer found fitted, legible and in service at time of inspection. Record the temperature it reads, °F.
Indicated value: 350 °F
